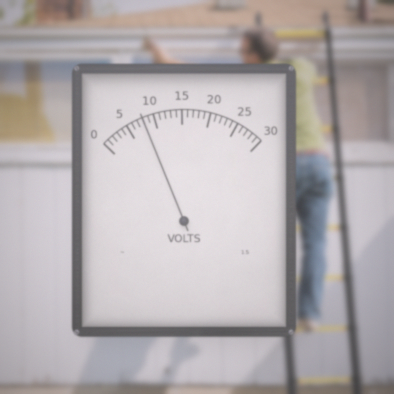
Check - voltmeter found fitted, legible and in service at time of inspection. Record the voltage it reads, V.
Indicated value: 8 V
